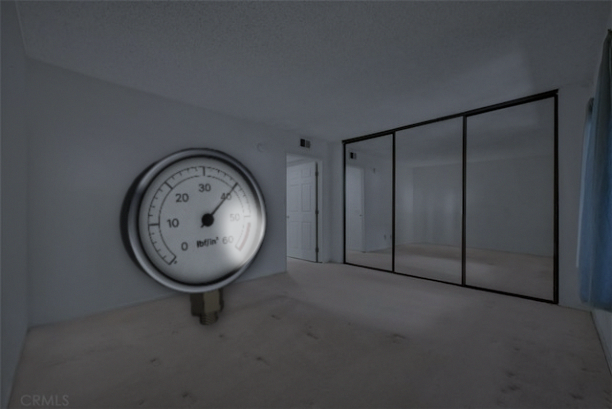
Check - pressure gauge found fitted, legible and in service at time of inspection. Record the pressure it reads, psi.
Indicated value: 40 psi
